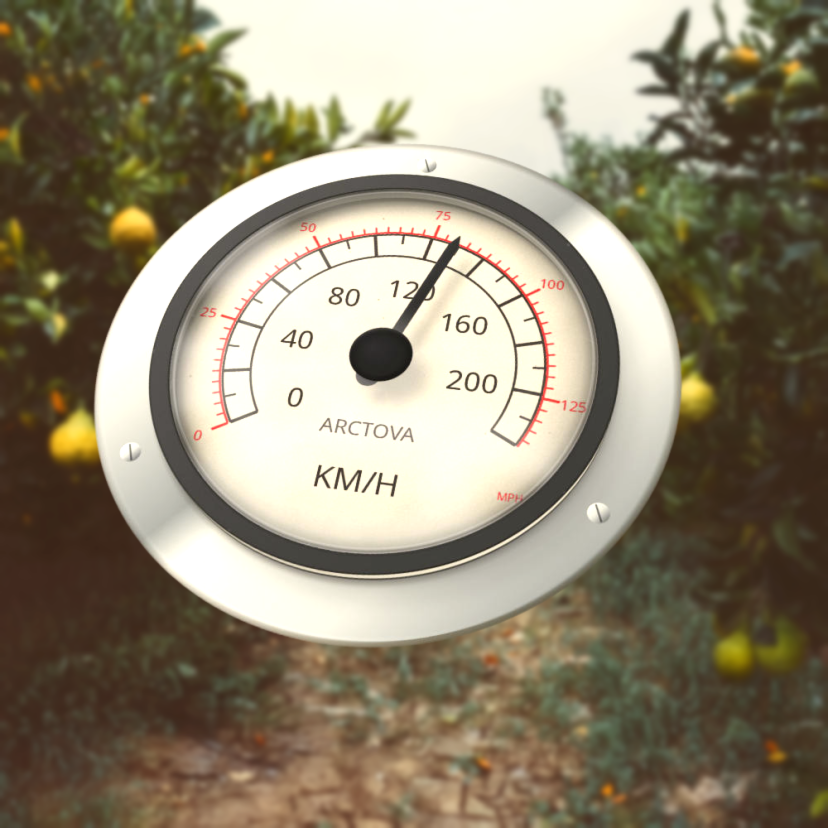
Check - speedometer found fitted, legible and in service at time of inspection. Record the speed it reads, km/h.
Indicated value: 130 km/h
